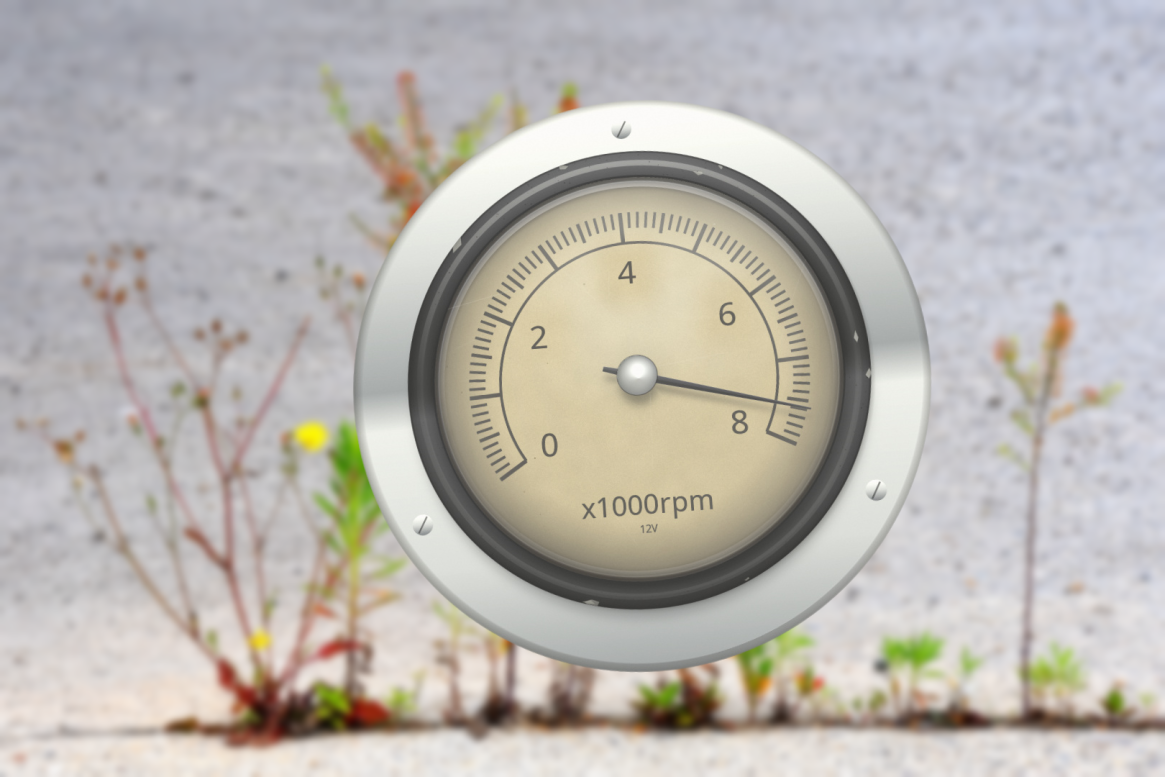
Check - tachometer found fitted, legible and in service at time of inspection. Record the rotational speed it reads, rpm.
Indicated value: 7600 rpm
